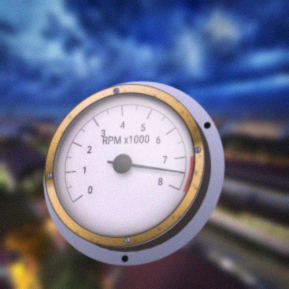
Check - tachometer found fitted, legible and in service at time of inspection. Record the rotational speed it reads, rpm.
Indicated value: 7500 rpm
